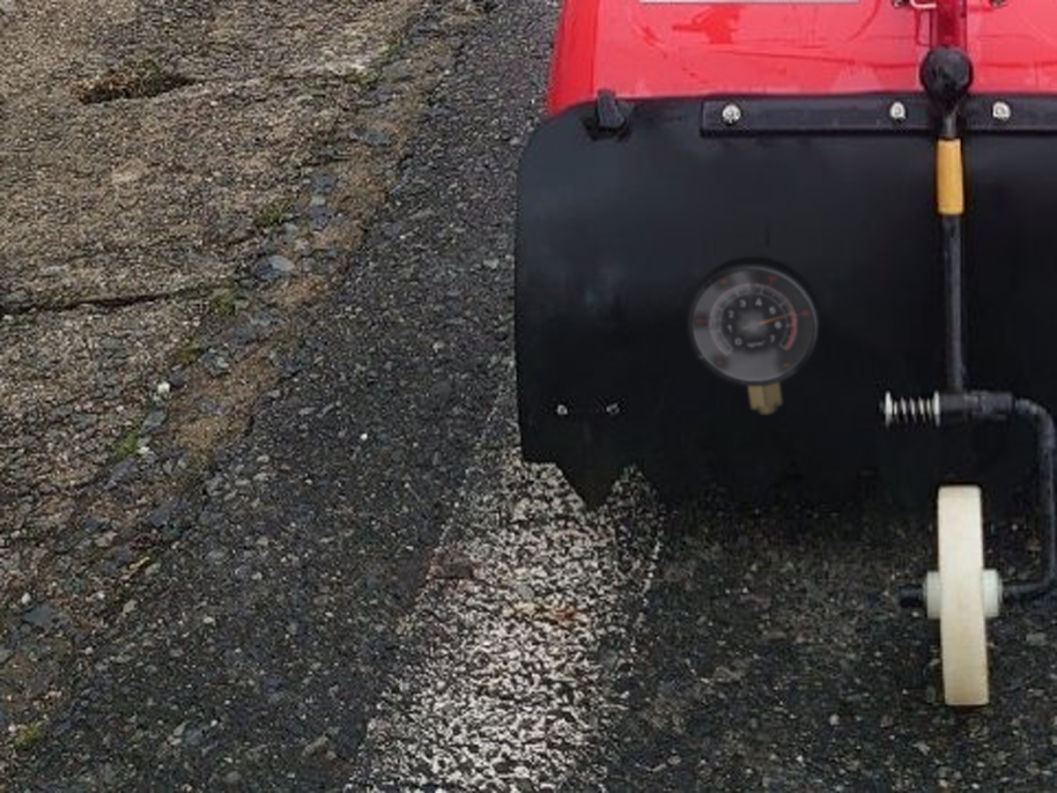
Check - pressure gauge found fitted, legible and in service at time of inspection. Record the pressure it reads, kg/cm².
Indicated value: 5.5 kg/cm²
